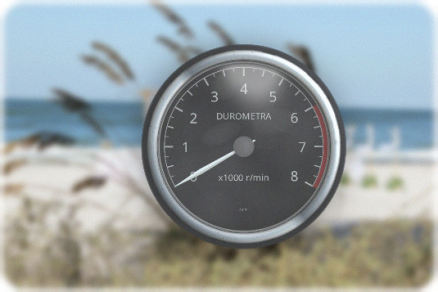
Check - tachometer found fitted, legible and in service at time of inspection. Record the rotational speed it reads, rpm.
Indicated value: 0 rpm
